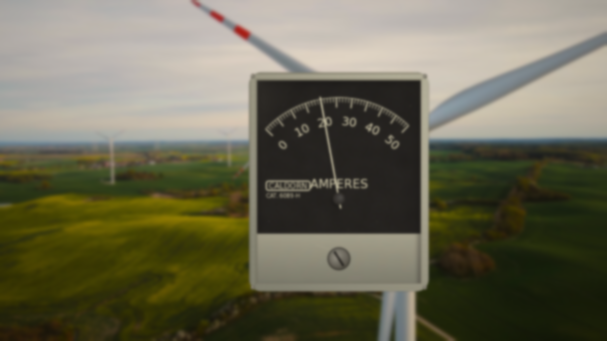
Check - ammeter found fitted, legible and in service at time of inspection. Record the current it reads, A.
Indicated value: 20 A
